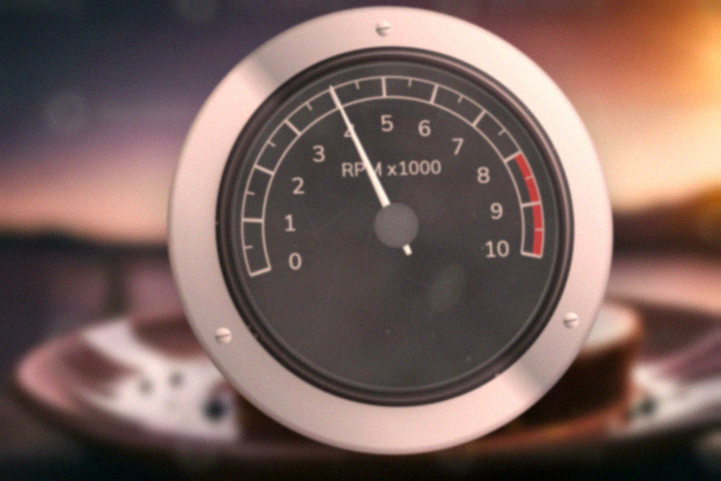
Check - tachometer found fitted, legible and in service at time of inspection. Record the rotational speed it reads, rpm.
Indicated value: 4000 rpm
